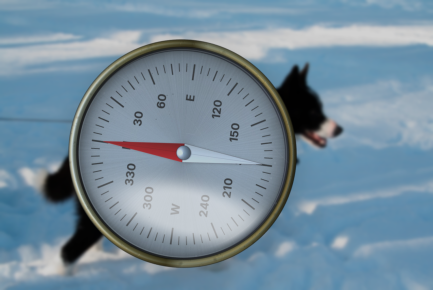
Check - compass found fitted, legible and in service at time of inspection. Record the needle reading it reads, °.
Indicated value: 0 °
